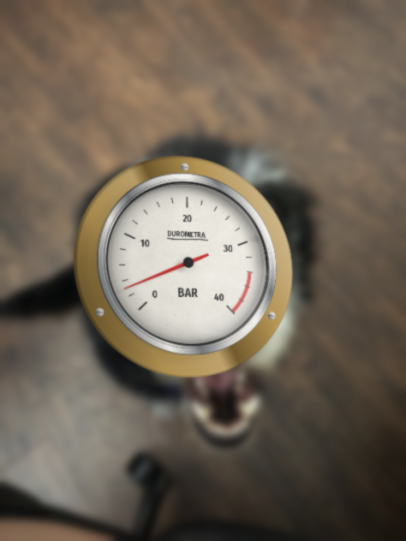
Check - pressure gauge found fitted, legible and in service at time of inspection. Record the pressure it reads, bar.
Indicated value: 3 bar
